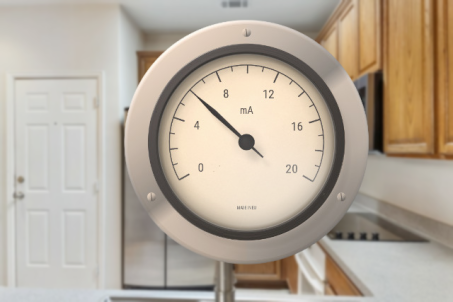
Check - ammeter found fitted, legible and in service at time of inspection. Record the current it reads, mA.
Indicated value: 6 mA
